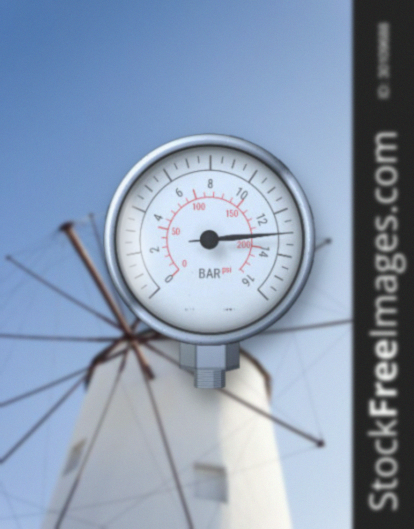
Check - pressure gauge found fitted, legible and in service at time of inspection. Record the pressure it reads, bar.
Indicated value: 13 bar
